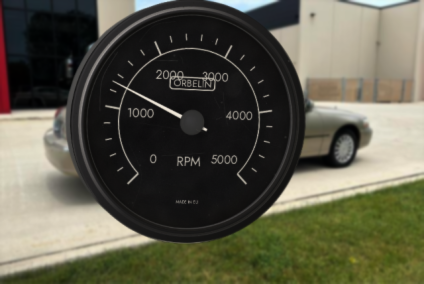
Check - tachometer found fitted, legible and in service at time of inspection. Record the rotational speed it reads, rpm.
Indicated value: 1300 rpm
